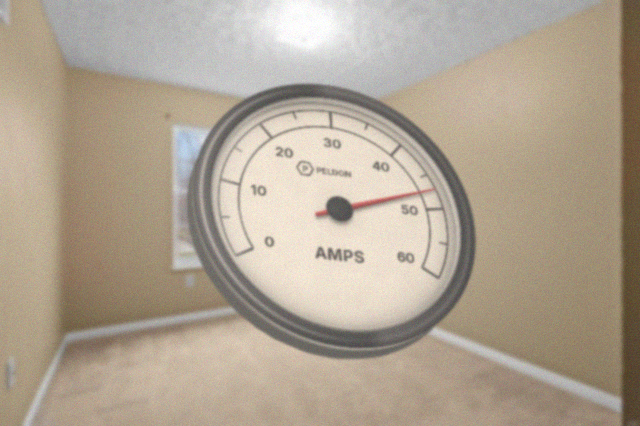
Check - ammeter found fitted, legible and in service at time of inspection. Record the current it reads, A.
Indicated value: 47.5 A
